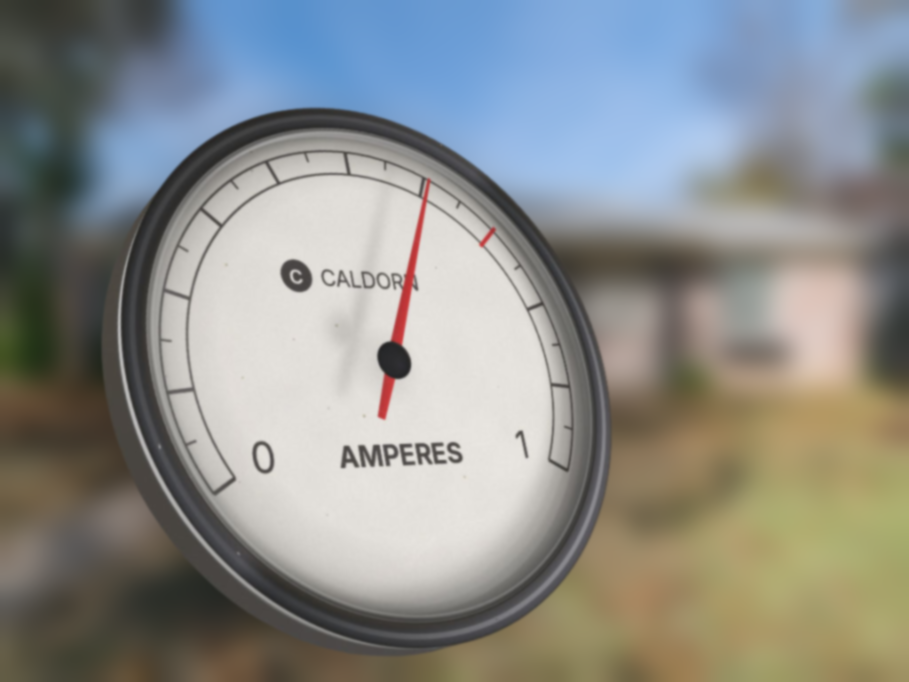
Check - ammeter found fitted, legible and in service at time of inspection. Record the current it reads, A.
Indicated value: 0.6 A
